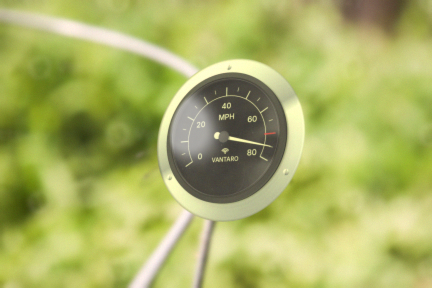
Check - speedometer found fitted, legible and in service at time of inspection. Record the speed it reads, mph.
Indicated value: 75 mph
